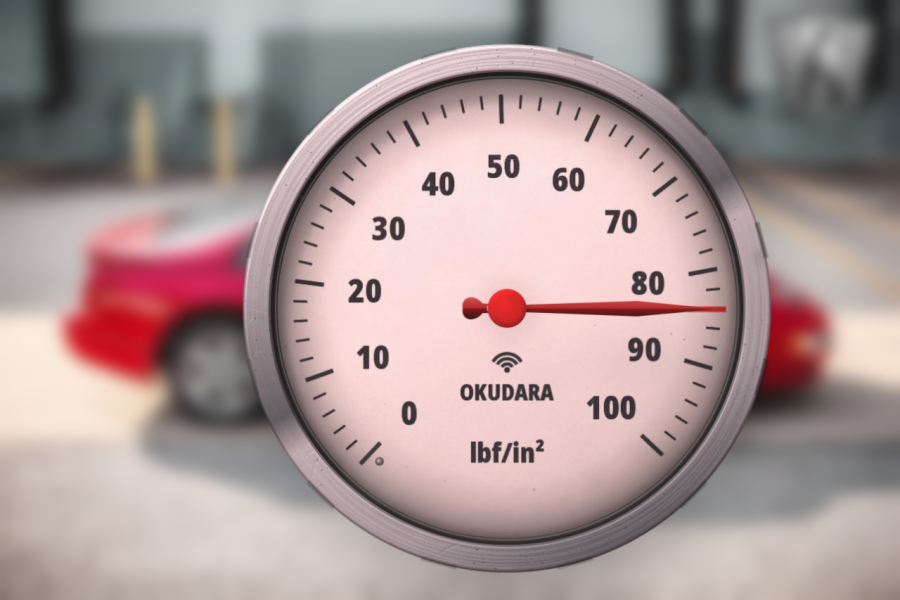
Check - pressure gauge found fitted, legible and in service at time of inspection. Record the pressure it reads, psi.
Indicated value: 84 psi
